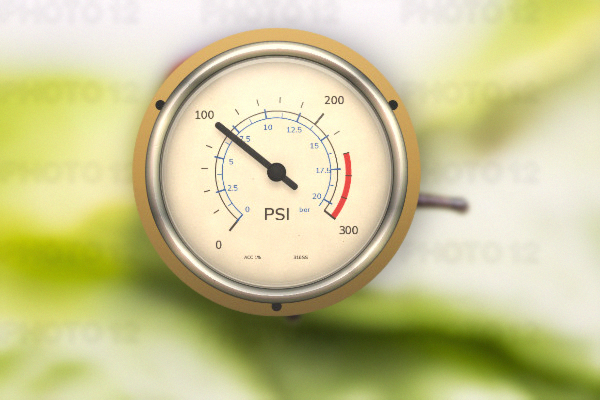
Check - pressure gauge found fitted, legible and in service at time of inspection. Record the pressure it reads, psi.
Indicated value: 100 psi
